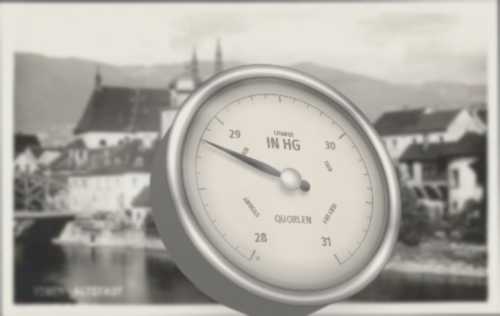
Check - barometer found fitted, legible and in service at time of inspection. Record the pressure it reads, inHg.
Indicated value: 28.8 inHg
